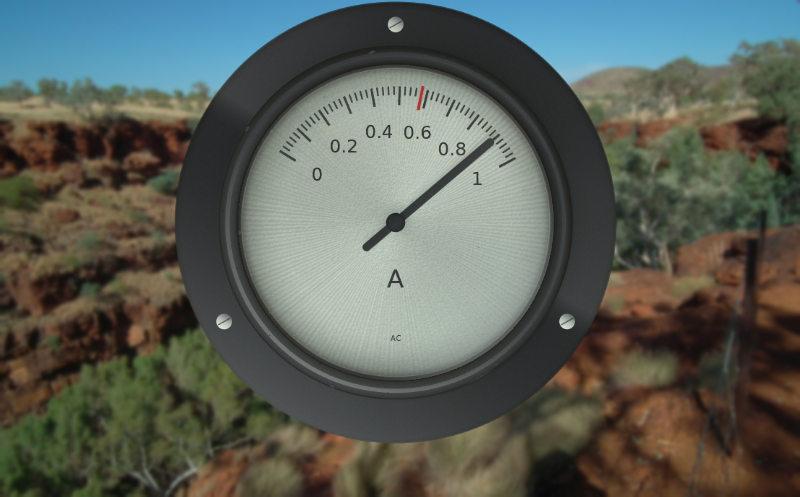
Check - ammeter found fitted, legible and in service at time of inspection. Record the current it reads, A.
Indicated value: 0.9 A
